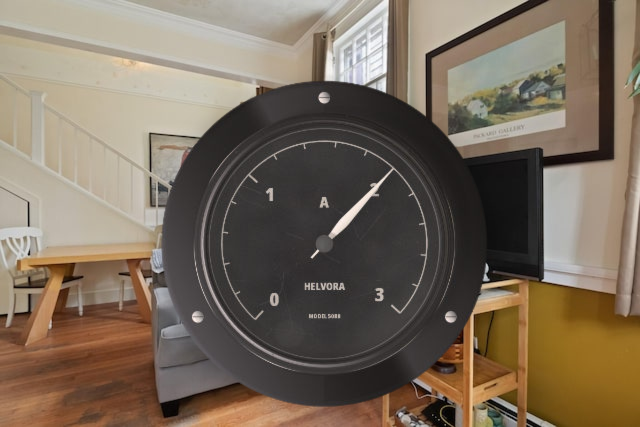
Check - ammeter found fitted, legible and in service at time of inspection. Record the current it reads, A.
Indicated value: 2 A
